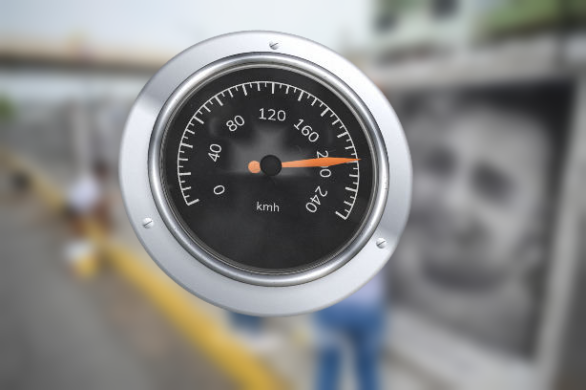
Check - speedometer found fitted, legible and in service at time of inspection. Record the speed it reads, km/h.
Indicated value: 200 km/h
